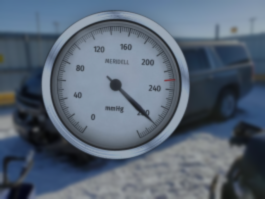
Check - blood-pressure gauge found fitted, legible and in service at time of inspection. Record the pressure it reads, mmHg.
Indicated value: 280 mmHg
